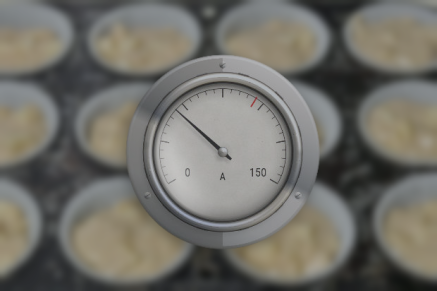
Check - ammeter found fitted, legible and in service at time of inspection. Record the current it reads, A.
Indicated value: 45 A
